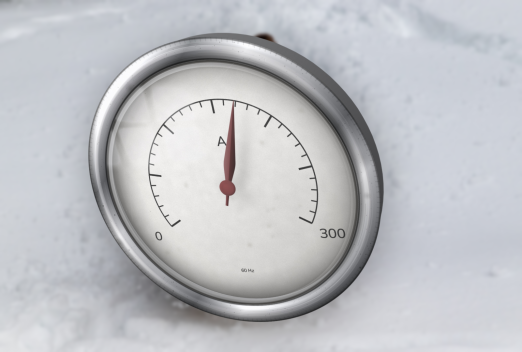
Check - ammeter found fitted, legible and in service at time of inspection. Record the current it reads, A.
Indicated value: 170 A
